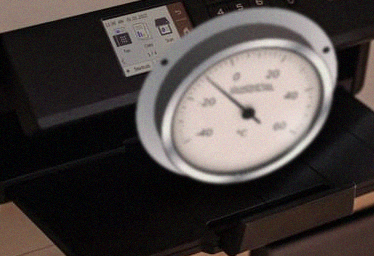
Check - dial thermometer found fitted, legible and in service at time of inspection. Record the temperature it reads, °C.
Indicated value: -10 °C
